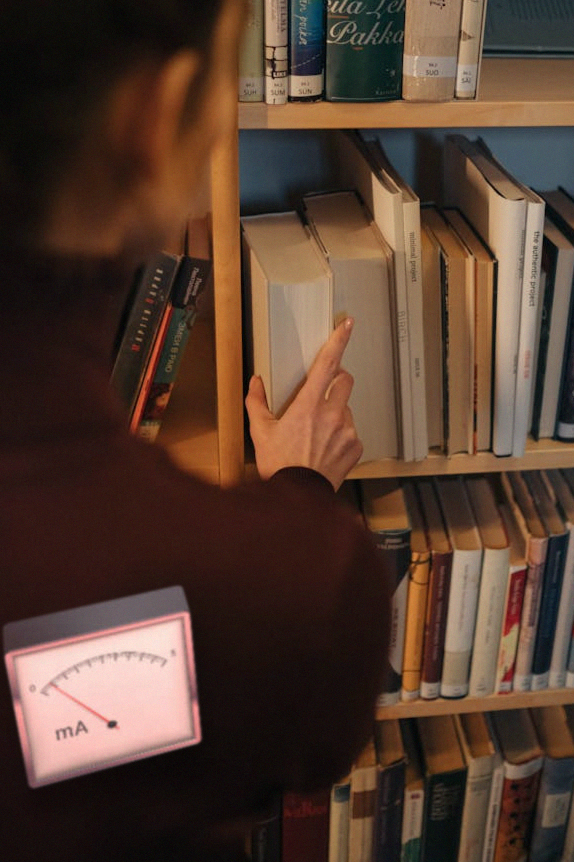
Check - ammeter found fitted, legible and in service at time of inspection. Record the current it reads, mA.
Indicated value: 0.5 mA
